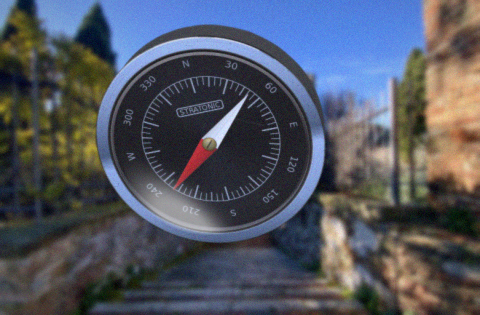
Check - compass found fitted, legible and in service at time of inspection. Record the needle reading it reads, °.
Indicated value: 230 °
